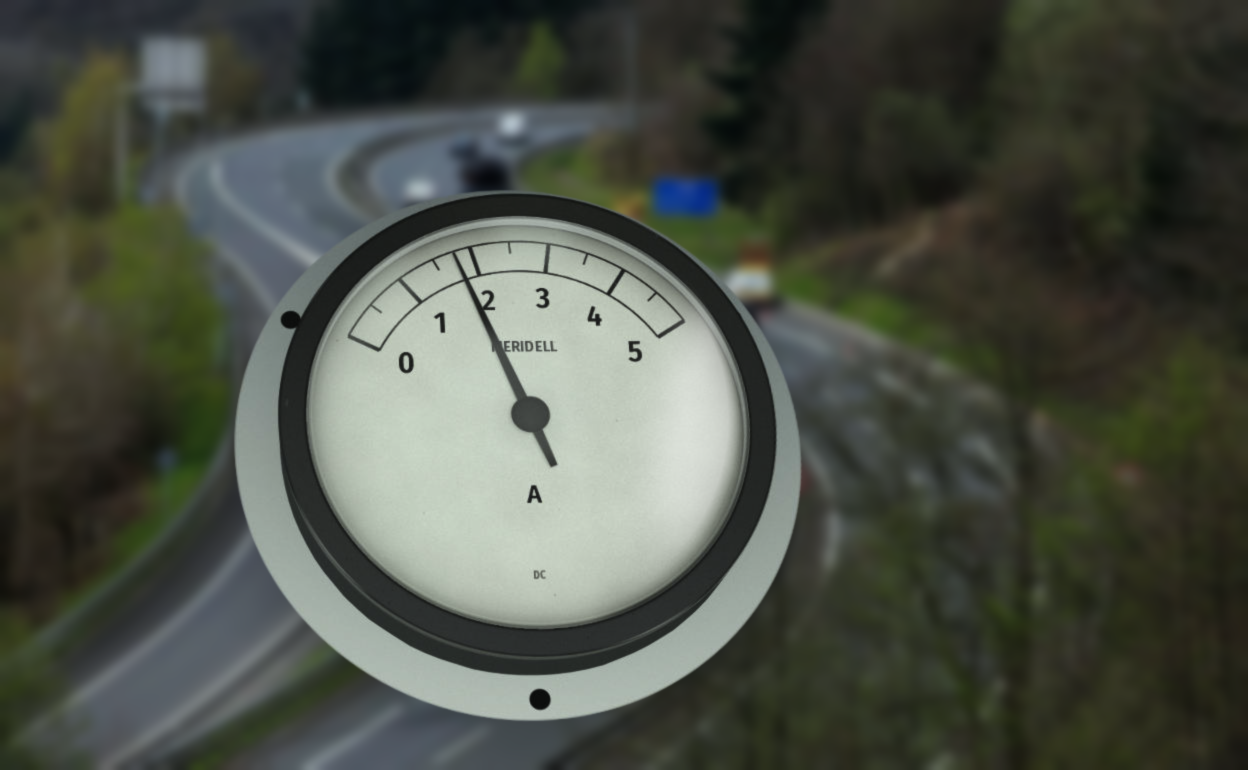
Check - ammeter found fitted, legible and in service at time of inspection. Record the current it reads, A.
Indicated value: 1.75 A
